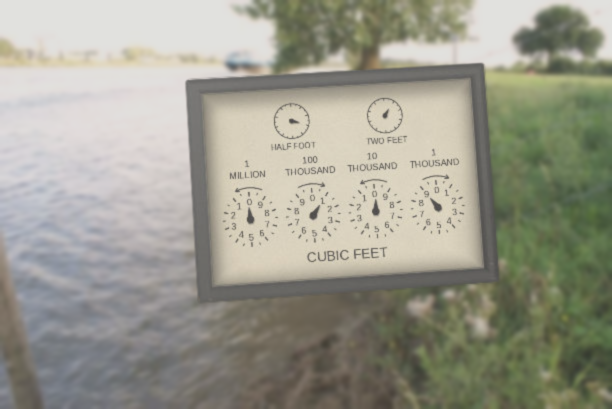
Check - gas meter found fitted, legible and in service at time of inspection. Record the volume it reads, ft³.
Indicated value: 9900 ft³
